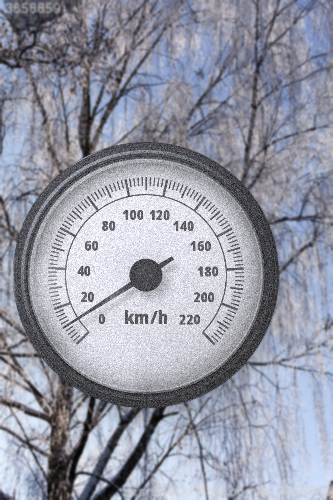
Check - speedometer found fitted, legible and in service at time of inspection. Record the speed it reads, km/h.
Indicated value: 10 km/h
